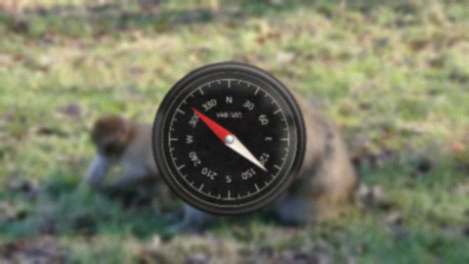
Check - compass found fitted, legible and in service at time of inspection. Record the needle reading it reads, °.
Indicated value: 310 °
